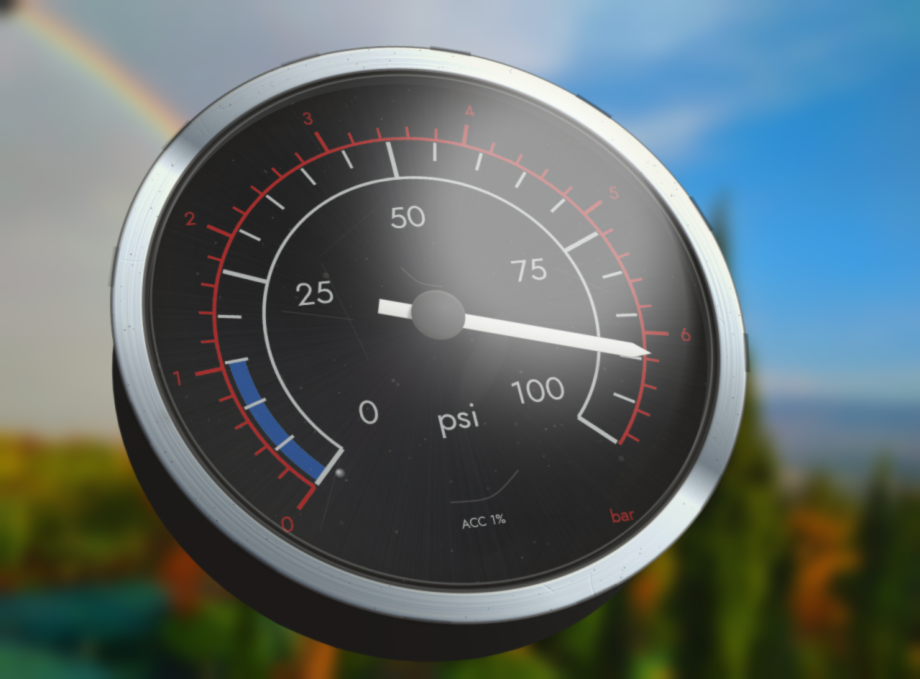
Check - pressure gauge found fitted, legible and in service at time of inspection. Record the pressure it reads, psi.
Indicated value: 90 psi
